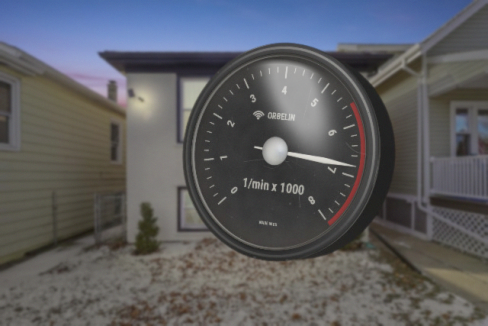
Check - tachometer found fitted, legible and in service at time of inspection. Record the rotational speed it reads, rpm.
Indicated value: 6800 rpm
